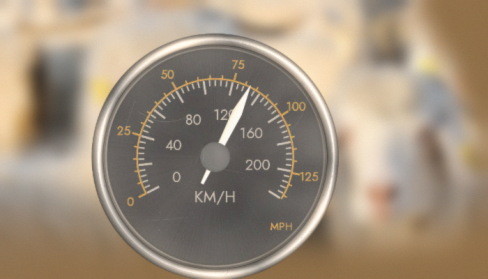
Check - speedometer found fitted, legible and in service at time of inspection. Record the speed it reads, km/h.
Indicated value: 132 km/h
